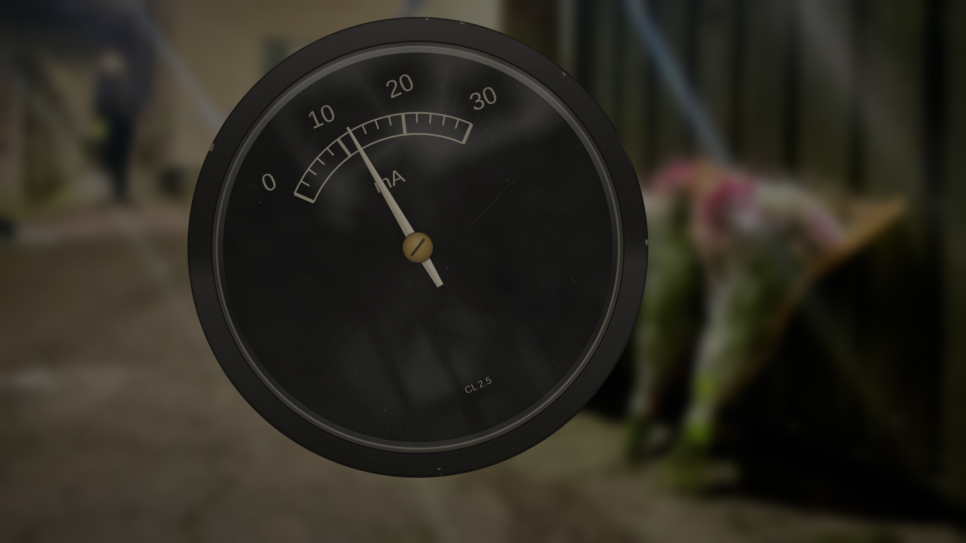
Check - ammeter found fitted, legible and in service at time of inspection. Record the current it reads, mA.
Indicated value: 12 mA
